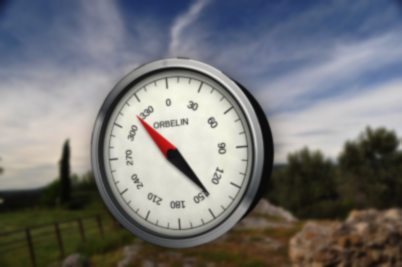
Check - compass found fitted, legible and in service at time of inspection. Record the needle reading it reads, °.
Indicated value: 320 °
